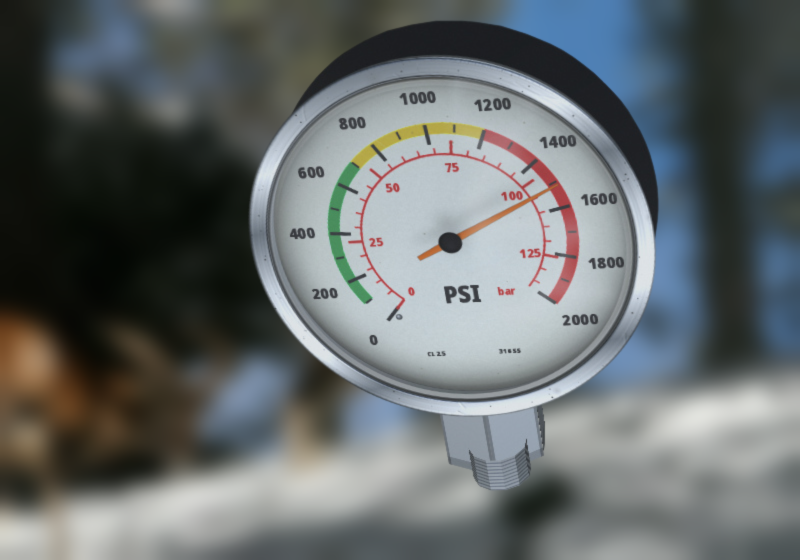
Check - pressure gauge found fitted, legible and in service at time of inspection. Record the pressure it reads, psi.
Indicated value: 1500 psi
